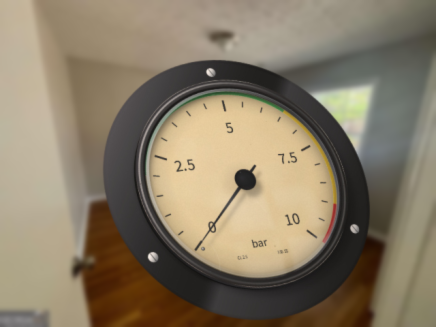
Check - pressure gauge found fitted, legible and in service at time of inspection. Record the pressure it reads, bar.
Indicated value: 0 bar
